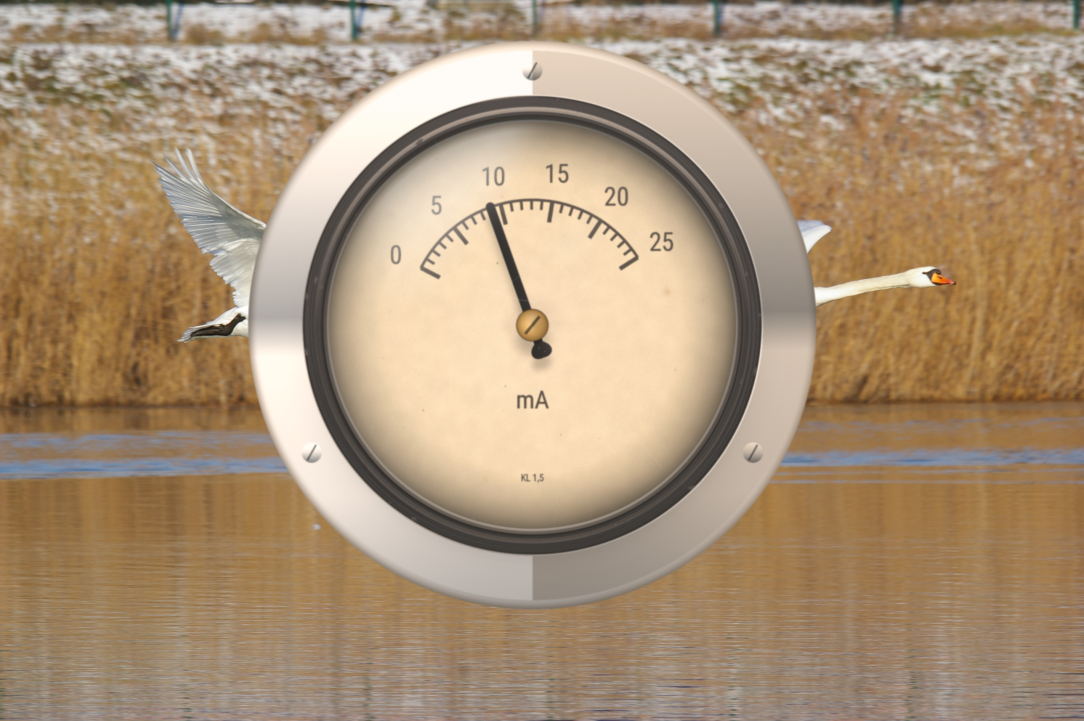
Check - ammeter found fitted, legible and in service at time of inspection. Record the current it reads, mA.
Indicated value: 9 mA
